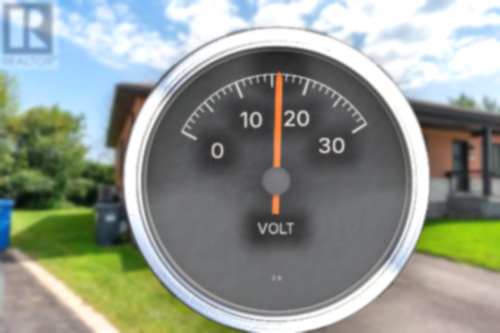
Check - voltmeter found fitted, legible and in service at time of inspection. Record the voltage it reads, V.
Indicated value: 16 V
